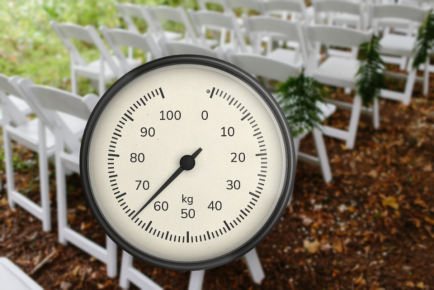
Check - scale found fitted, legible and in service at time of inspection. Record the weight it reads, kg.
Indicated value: 64 kg
